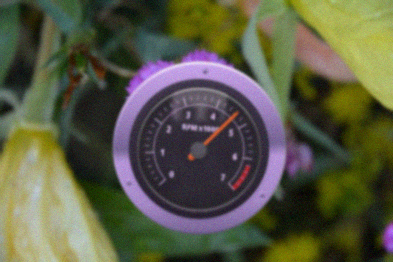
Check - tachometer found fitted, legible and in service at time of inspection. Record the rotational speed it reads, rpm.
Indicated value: 4600 rpm
